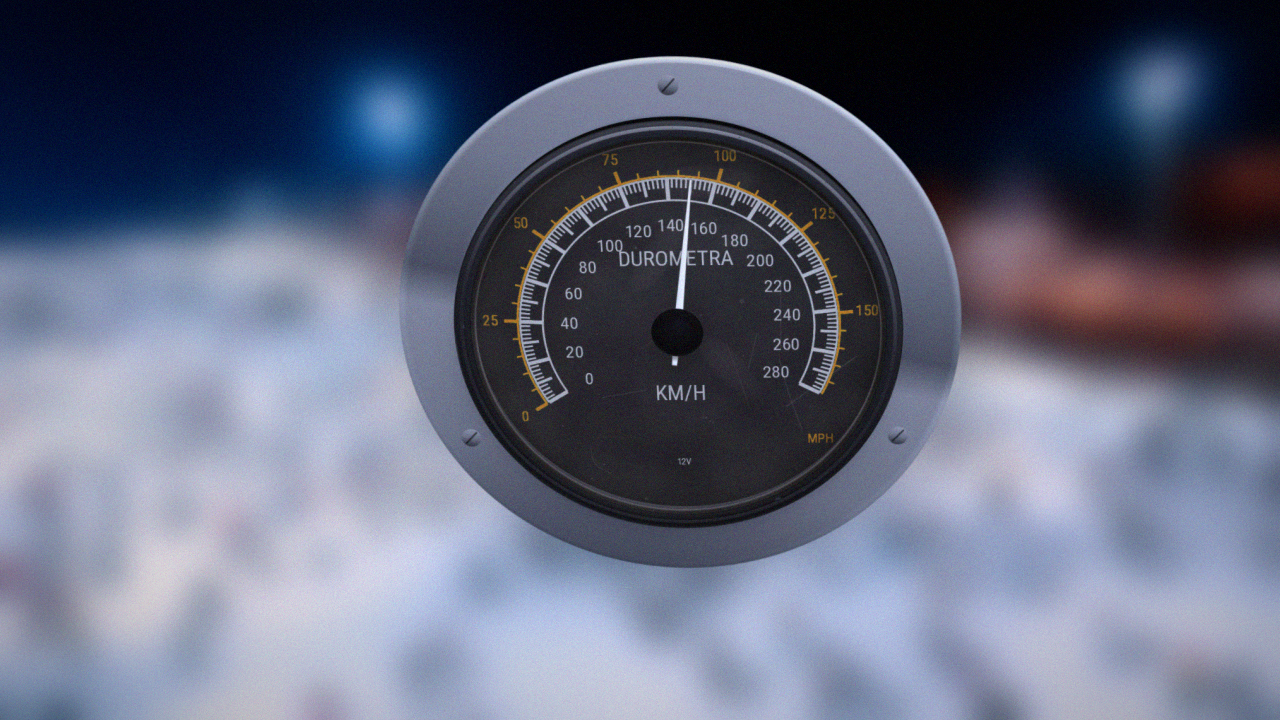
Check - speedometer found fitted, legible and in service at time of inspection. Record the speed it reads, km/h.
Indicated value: 150 km/h
